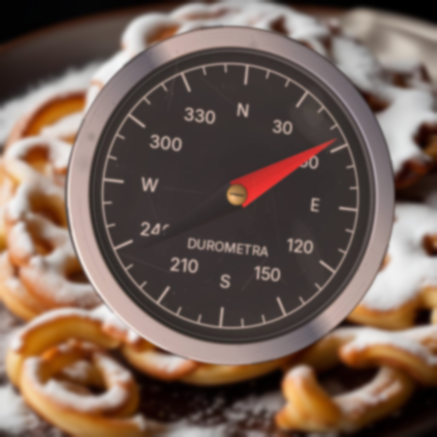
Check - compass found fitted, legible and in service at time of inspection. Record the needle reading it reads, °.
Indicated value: 55 °
